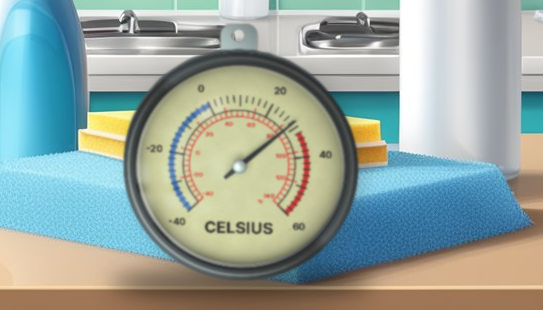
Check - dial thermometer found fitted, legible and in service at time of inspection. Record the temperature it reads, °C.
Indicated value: 28 °C
